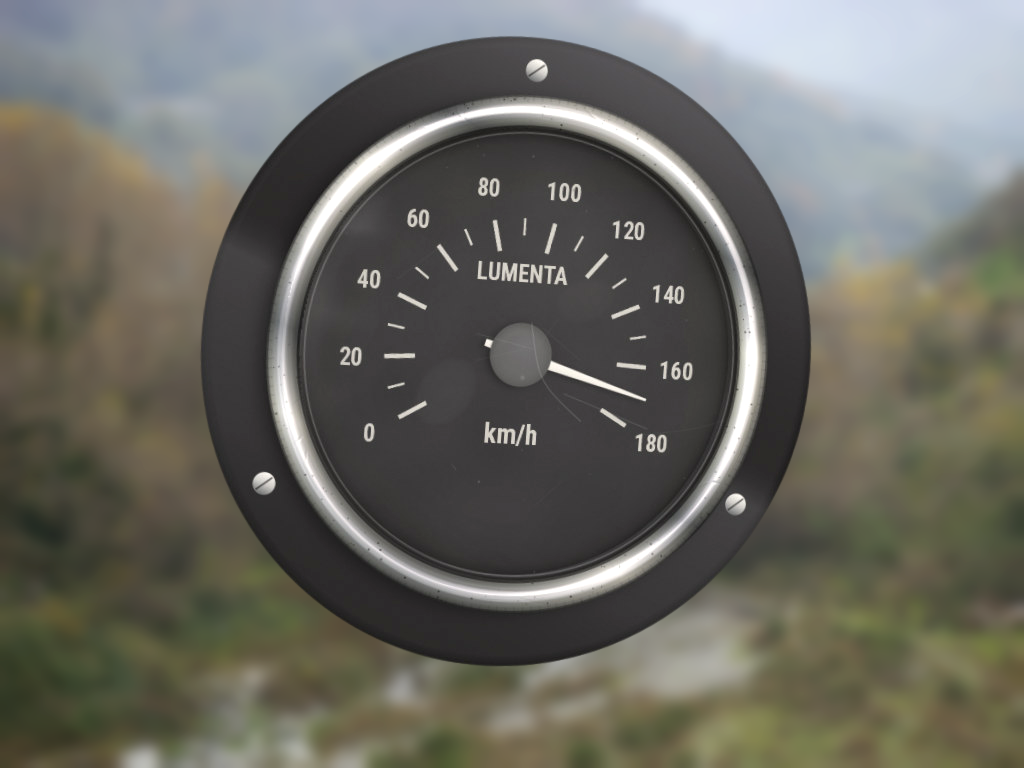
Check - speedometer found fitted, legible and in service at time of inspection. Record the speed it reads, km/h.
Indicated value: 170 km/h
